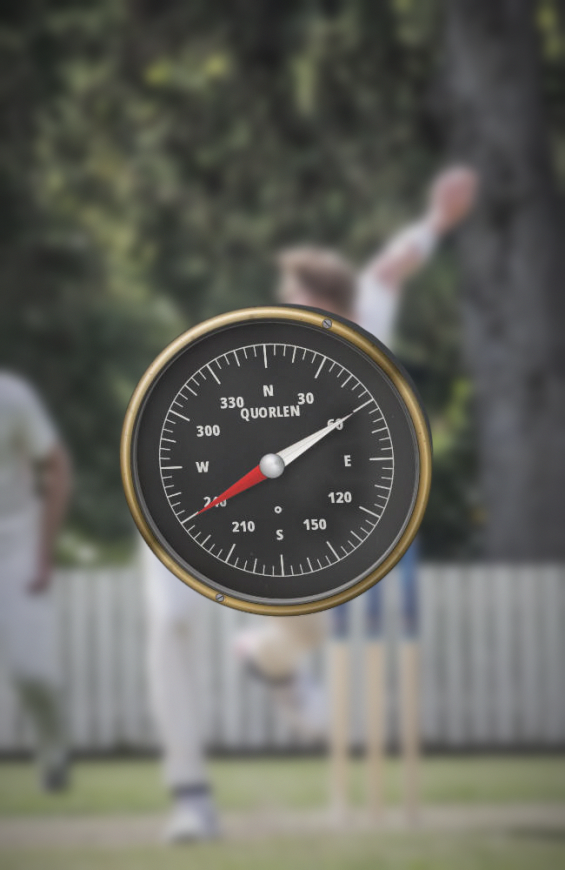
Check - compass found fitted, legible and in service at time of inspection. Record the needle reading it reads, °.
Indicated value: 240 °
